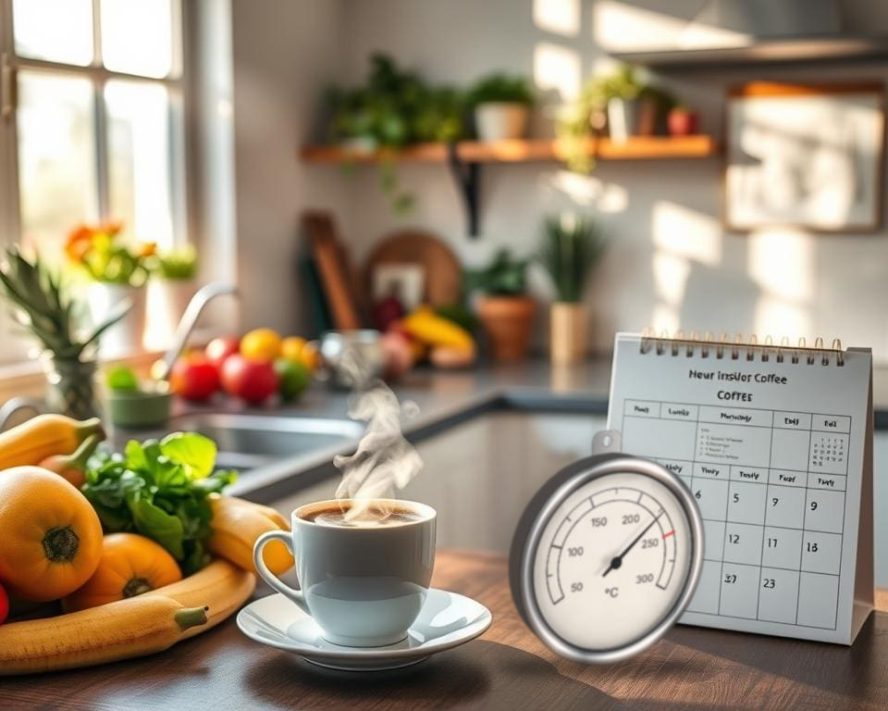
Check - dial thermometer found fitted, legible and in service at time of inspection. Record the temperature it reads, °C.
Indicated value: 225 °C
